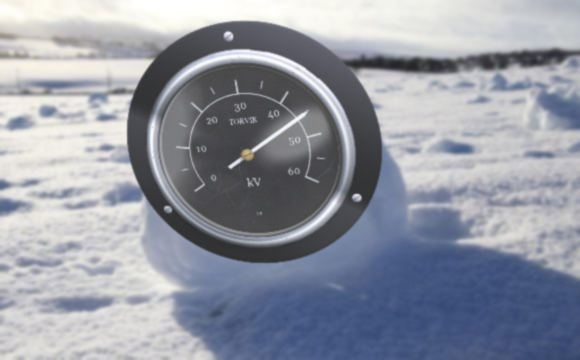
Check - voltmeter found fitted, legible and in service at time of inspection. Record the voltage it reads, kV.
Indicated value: 45 kV
